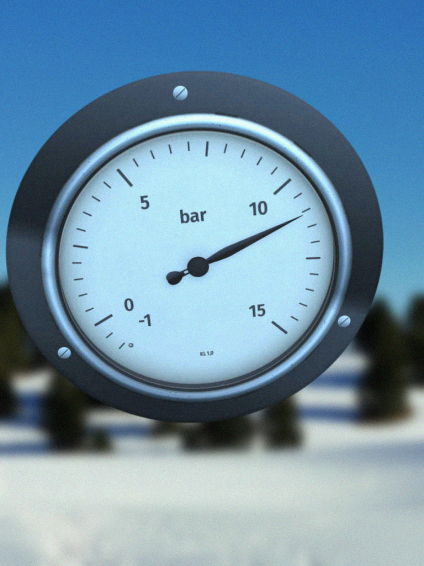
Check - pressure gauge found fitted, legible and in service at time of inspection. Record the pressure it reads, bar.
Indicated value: 11 bar
